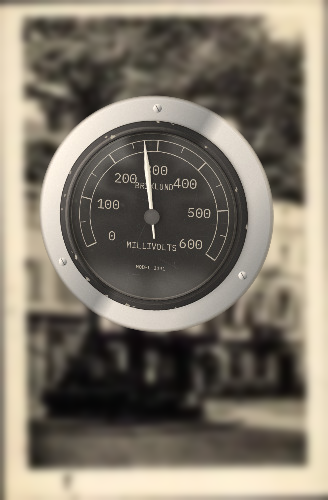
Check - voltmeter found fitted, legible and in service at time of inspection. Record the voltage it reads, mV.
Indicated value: 275 mV
